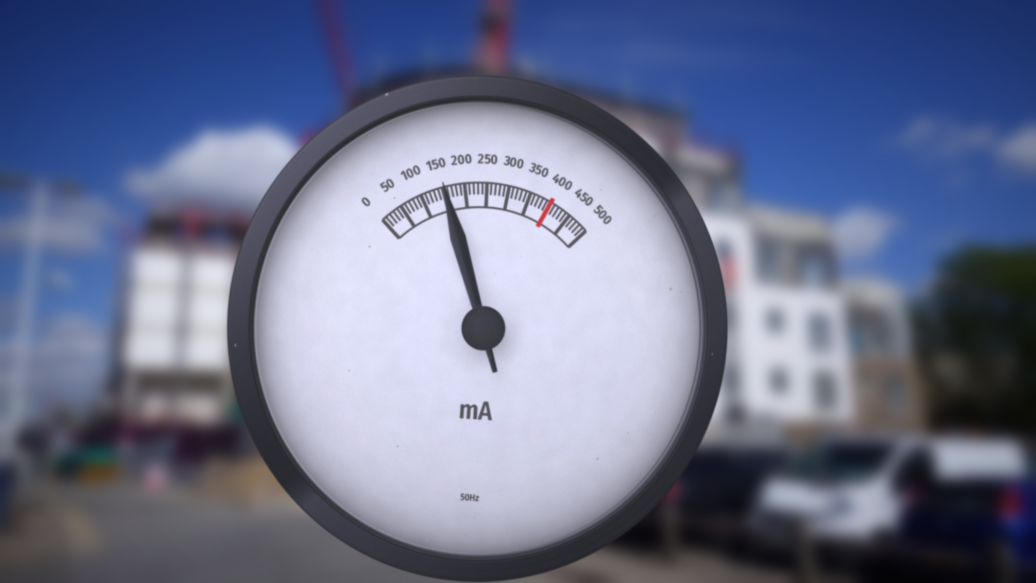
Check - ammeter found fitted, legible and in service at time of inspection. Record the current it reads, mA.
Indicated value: 150 mA
